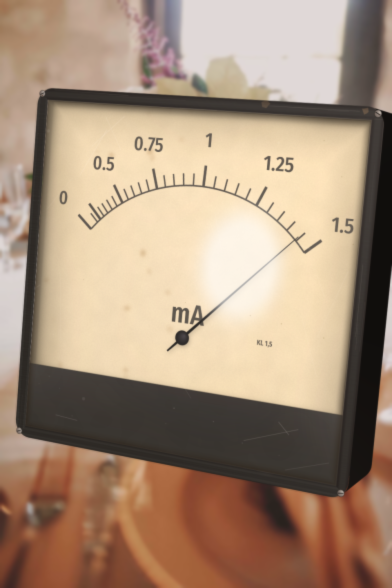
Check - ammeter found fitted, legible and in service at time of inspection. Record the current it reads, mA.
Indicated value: 1.45 mA
